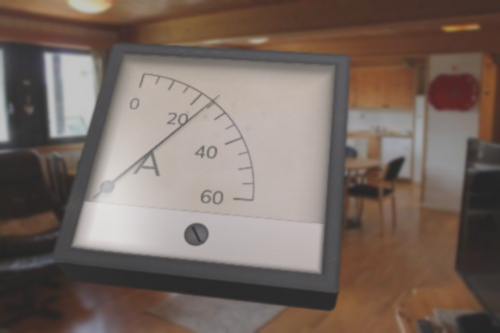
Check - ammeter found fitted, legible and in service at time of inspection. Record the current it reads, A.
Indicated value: 25 A
